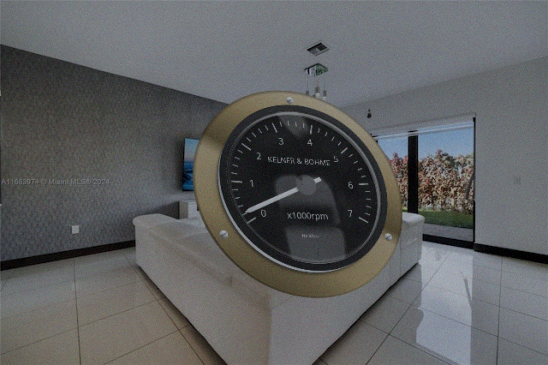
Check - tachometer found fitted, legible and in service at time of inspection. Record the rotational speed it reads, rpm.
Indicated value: 200 rpm
